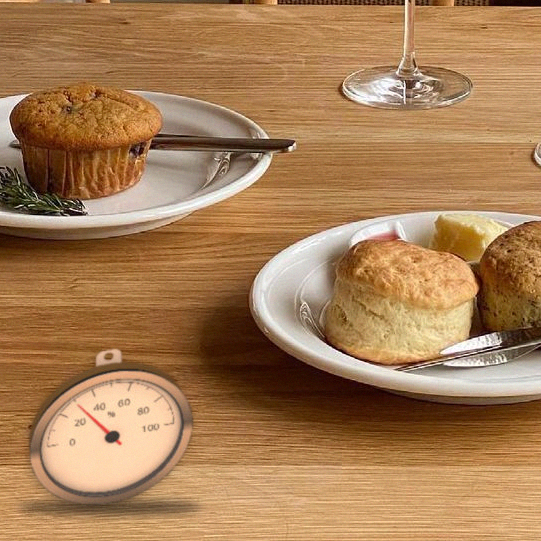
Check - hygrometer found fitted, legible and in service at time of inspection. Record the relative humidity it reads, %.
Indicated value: 30 %
